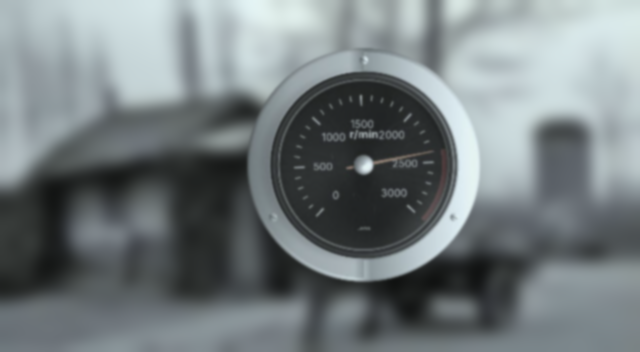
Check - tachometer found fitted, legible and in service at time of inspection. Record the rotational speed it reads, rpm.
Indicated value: 2400 rpm
